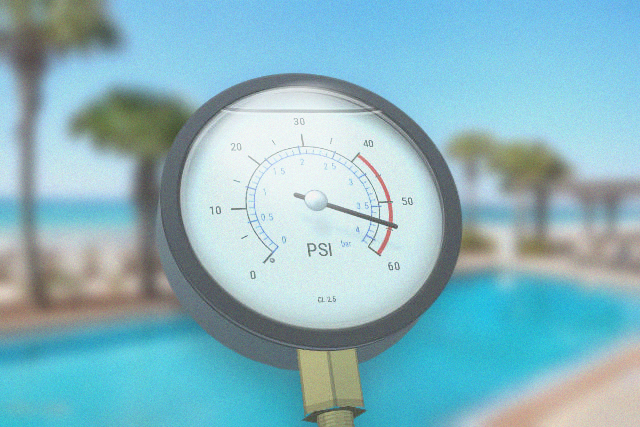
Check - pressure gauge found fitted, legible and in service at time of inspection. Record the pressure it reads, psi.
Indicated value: 55 psi
